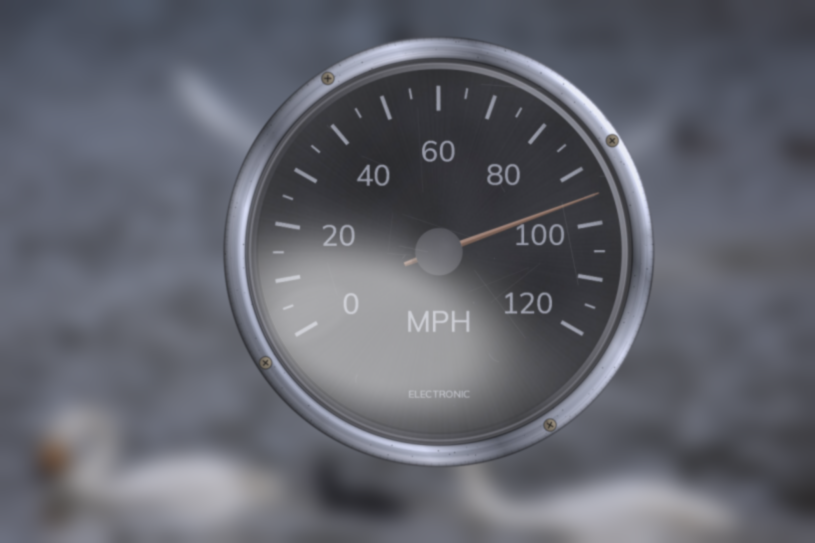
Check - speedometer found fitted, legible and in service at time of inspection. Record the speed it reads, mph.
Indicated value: 95 mph
